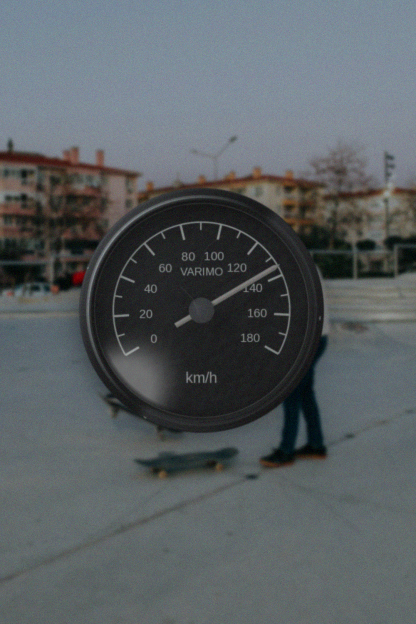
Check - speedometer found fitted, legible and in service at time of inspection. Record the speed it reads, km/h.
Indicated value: 135 km/h
